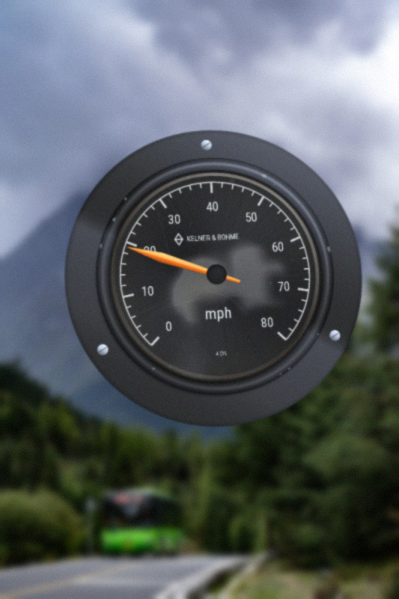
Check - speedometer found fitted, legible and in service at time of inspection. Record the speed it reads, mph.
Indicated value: 19 mph
